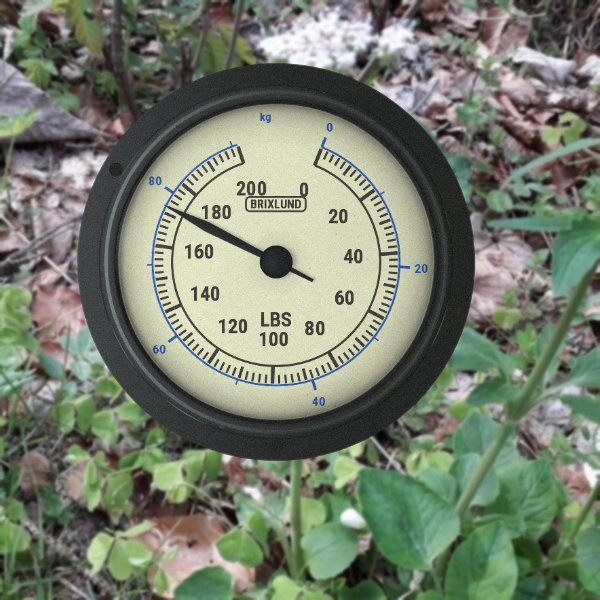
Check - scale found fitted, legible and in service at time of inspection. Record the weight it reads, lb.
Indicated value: 172 lb
